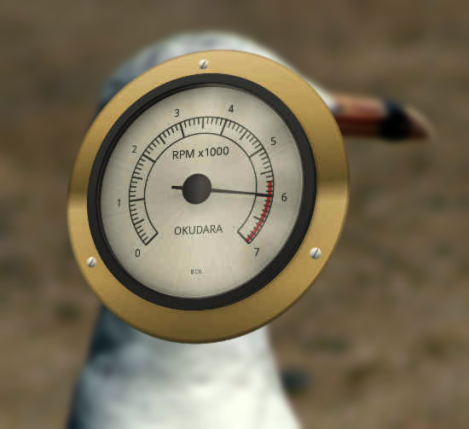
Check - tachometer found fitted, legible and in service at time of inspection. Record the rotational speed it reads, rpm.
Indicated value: 6000 rpm
